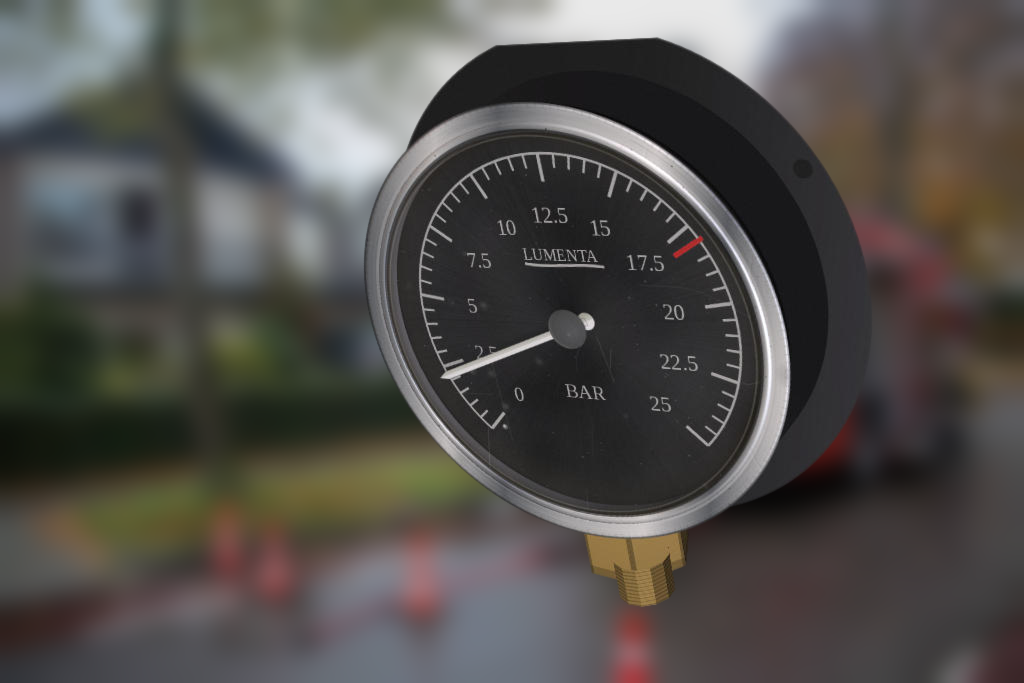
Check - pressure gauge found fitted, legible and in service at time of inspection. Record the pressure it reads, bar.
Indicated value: 2.25 bar
